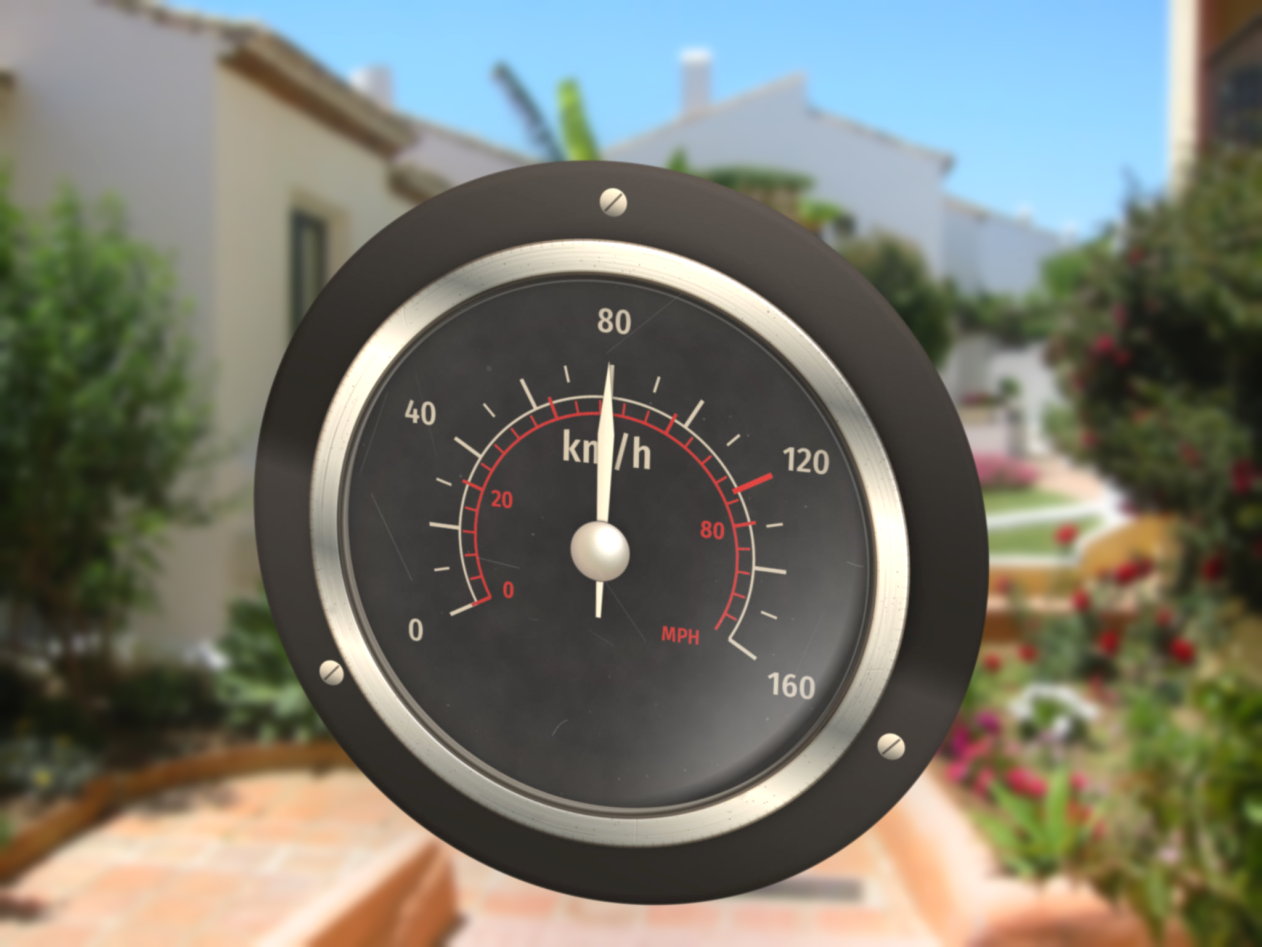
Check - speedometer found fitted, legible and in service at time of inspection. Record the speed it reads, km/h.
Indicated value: 80 km/h
